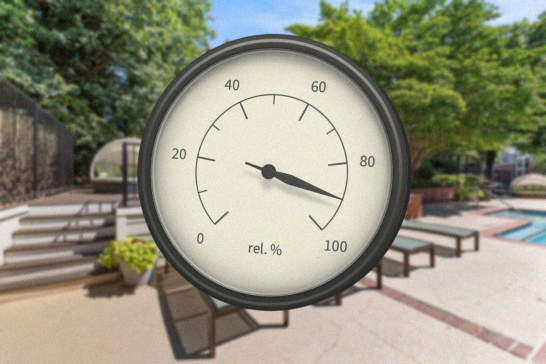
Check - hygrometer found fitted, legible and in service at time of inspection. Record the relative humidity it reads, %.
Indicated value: 90 %
